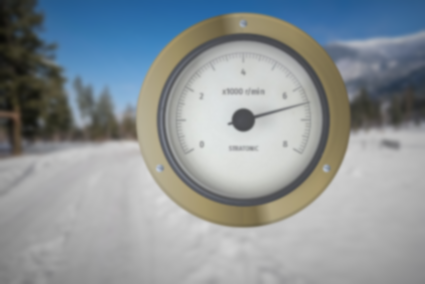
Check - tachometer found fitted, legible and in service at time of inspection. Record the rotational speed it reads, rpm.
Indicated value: 6500 rpm
